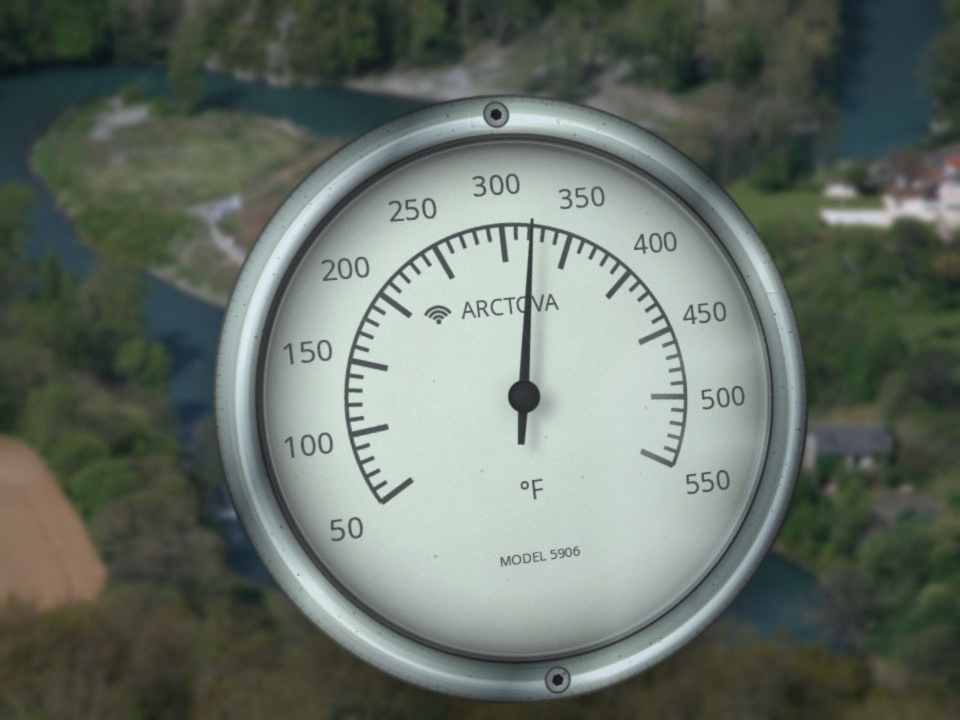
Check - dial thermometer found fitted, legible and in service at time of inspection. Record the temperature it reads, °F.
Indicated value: 320 °F
